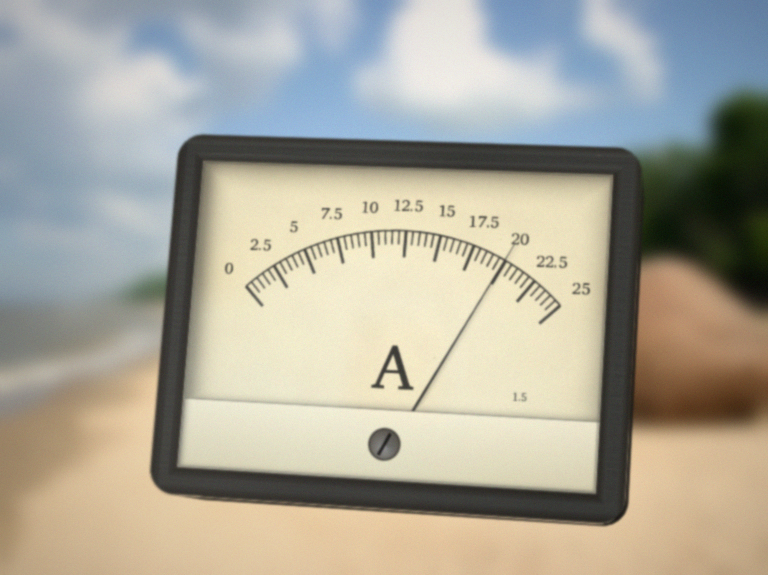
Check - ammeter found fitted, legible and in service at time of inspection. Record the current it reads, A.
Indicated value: 20 A
